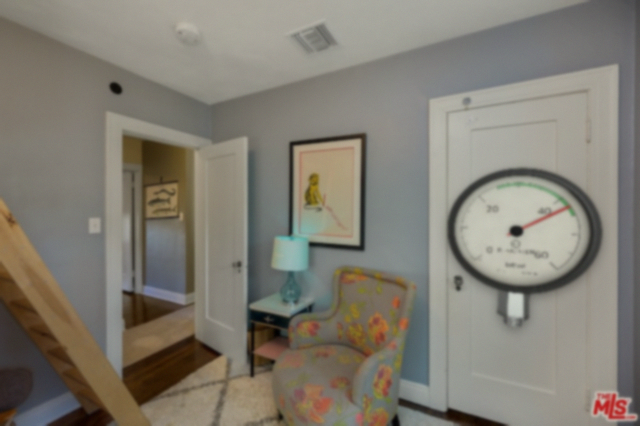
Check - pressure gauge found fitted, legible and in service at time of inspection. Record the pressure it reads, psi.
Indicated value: 42.5 psi
